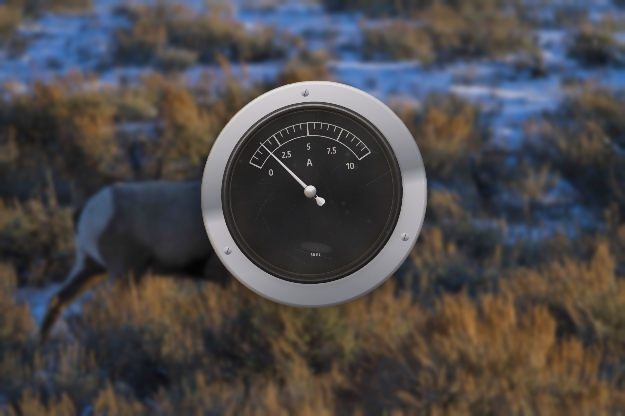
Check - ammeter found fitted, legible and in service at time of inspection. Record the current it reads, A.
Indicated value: 1.5 A
